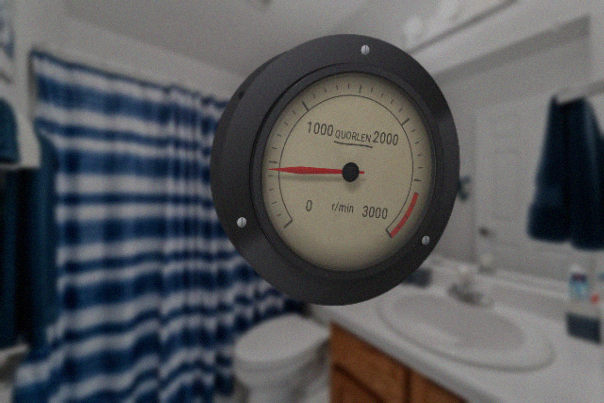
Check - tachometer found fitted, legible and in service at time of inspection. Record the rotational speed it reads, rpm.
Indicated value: 450 rpm
